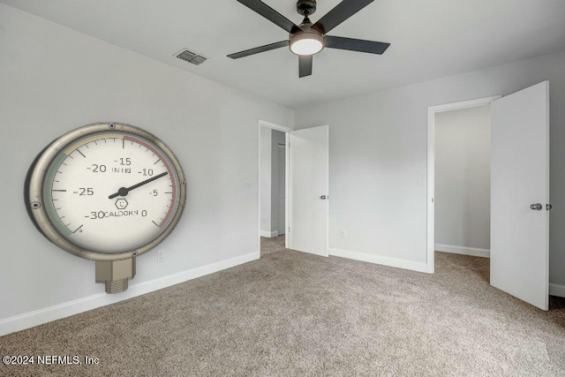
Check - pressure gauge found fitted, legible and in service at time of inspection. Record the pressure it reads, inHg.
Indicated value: -8 inHg
